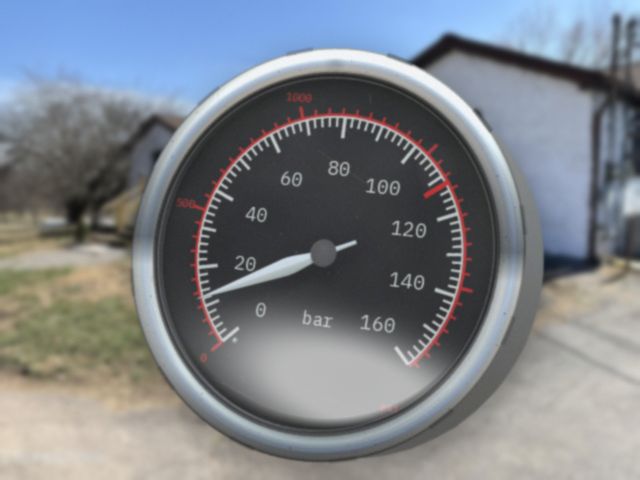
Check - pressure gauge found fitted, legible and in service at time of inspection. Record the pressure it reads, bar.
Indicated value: 12 bar
